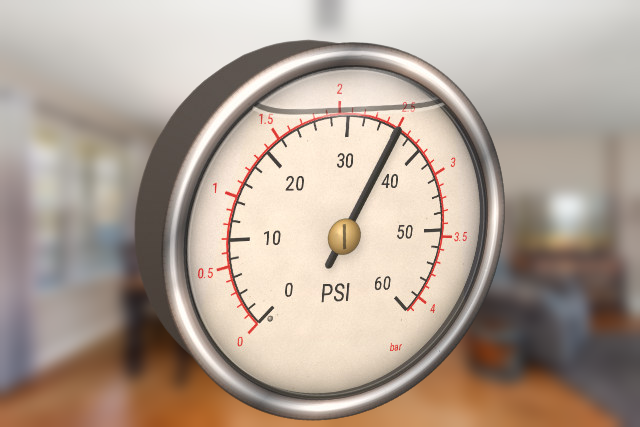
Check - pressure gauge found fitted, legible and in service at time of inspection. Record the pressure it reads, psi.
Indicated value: 36 psi
